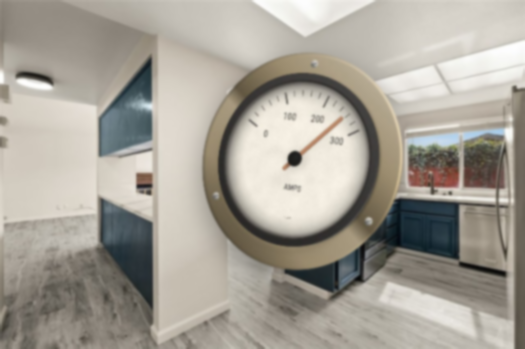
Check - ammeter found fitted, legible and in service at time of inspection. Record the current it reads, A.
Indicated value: 260 A
